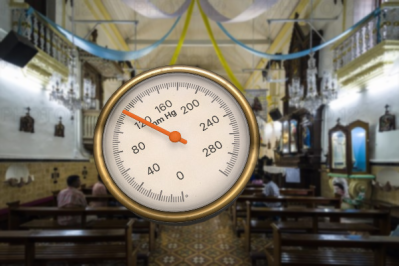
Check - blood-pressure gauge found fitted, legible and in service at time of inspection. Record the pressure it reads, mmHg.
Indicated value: 120 mmHg
